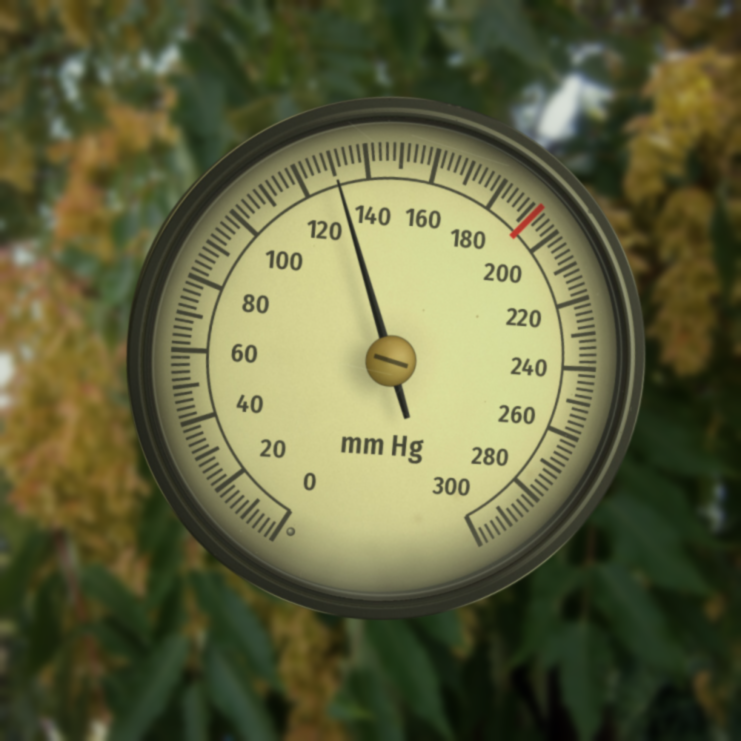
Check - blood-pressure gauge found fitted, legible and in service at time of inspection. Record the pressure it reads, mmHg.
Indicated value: 130 mmHg
